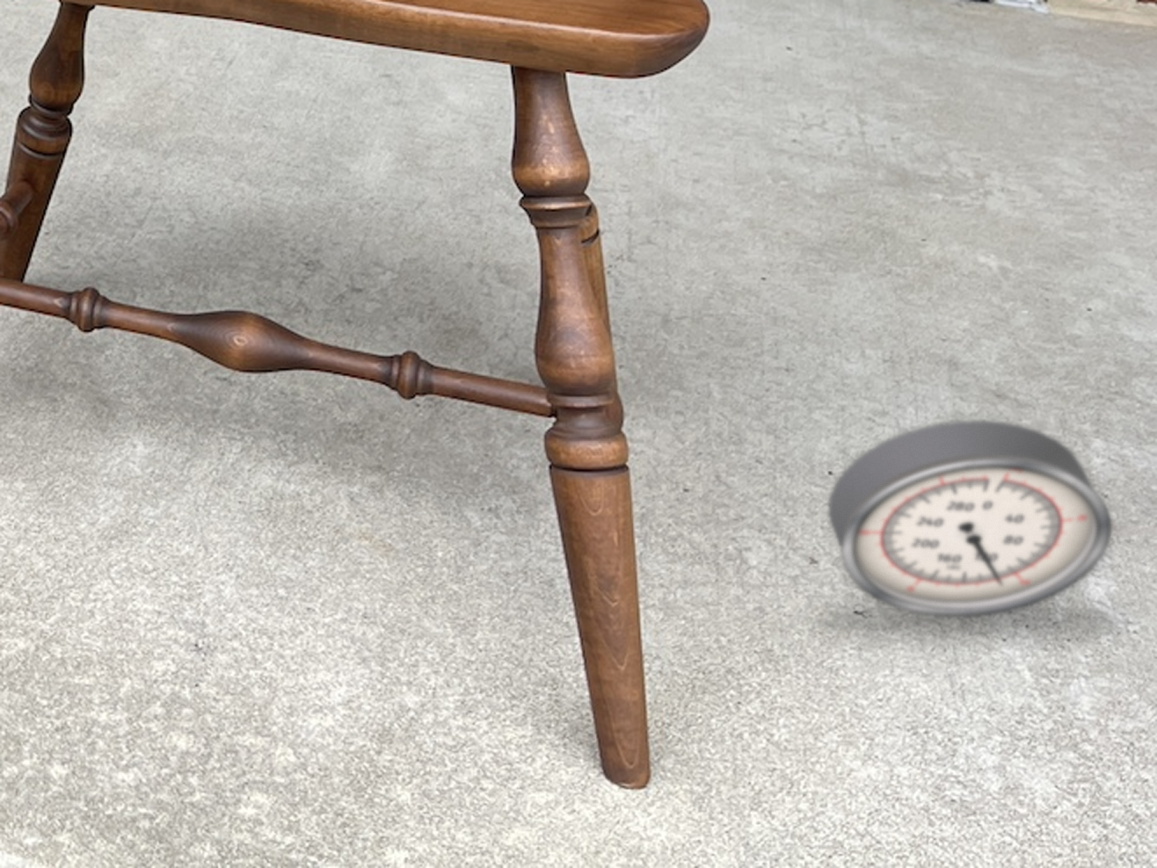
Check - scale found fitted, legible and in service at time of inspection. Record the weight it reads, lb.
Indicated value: 120 lb
